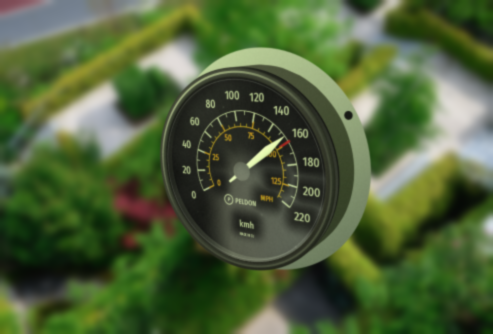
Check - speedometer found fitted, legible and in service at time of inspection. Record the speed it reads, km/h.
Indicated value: 155 km/h
